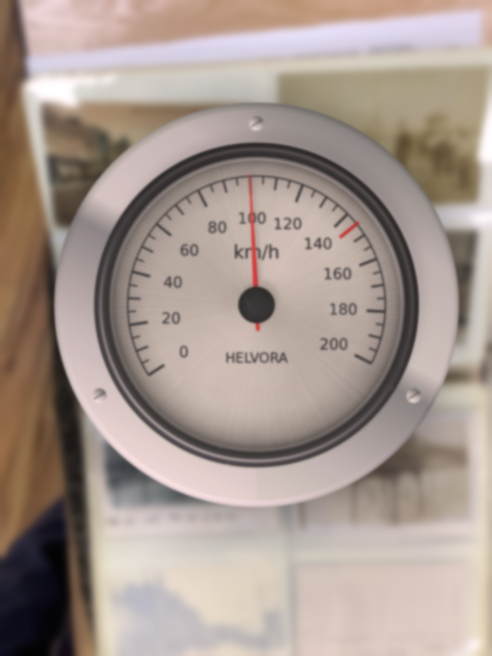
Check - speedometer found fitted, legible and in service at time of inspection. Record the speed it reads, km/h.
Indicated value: 100 km/h
